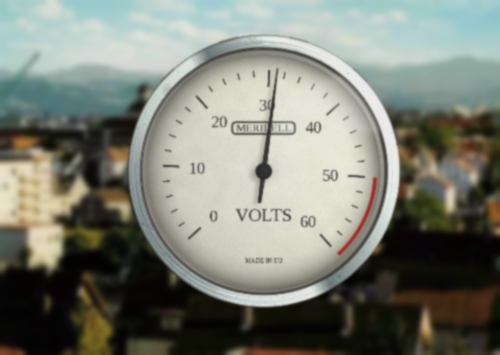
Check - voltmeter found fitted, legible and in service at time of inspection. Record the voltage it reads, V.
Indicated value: 31 V
